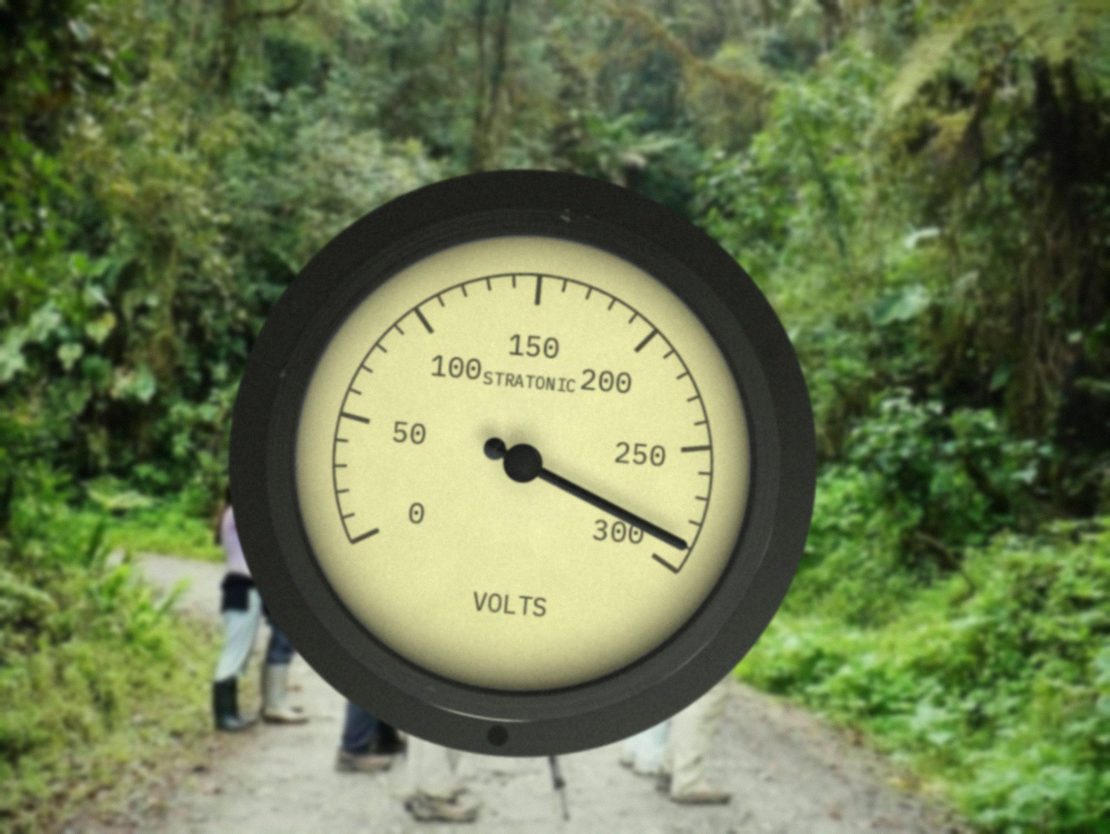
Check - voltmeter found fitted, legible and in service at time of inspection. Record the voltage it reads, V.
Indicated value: 290 V
